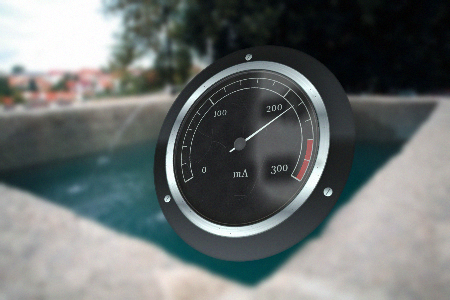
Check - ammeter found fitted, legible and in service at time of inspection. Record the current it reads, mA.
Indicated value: 220 mA
